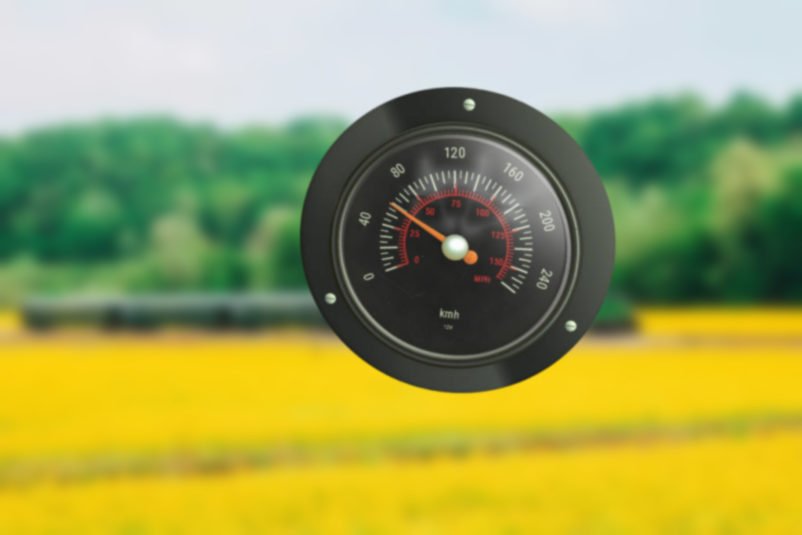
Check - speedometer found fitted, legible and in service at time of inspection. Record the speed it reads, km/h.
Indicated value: 60 km/h
